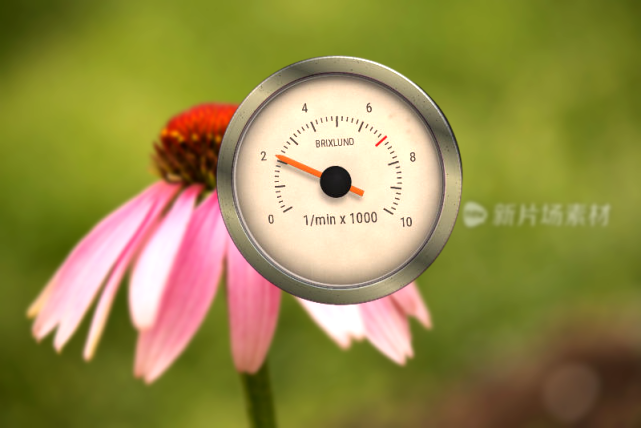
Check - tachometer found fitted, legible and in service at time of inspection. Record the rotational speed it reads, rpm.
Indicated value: 2200 rpm
